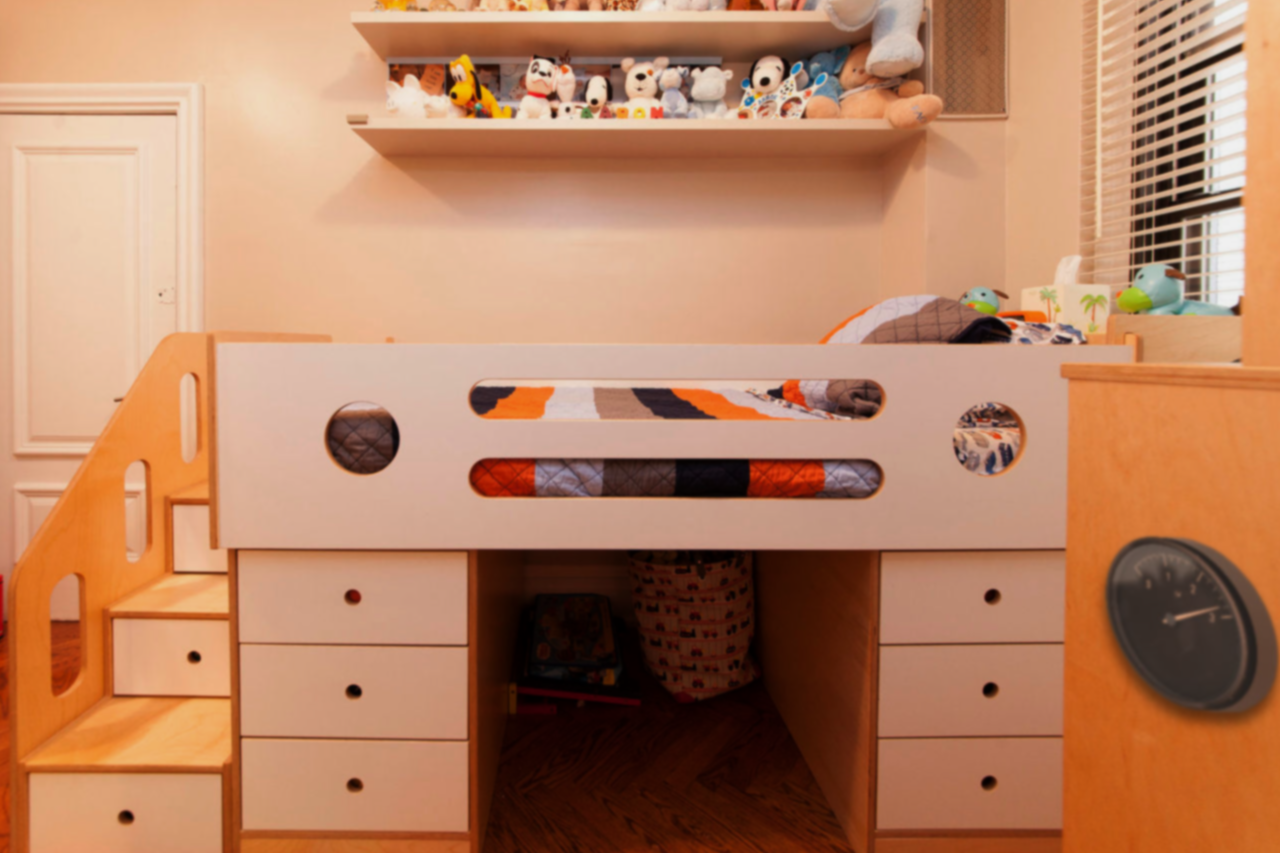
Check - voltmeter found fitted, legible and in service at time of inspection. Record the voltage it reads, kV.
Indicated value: 2.8 kV
